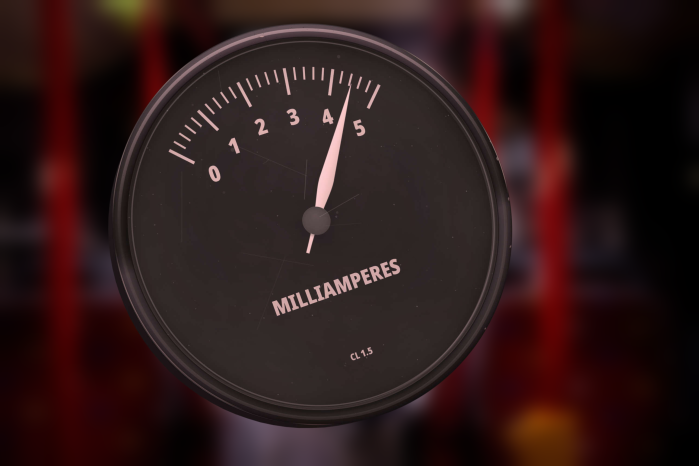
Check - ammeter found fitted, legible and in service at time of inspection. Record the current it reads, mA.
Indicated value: 4.4 mA
